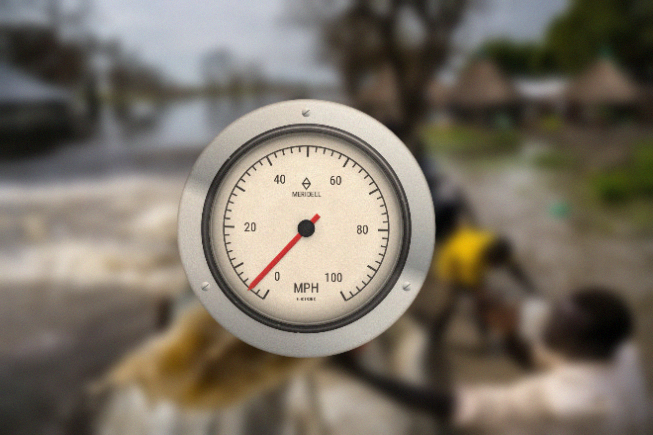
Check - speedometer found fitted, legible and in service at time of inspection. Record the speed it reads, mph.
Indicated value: 4 mph
